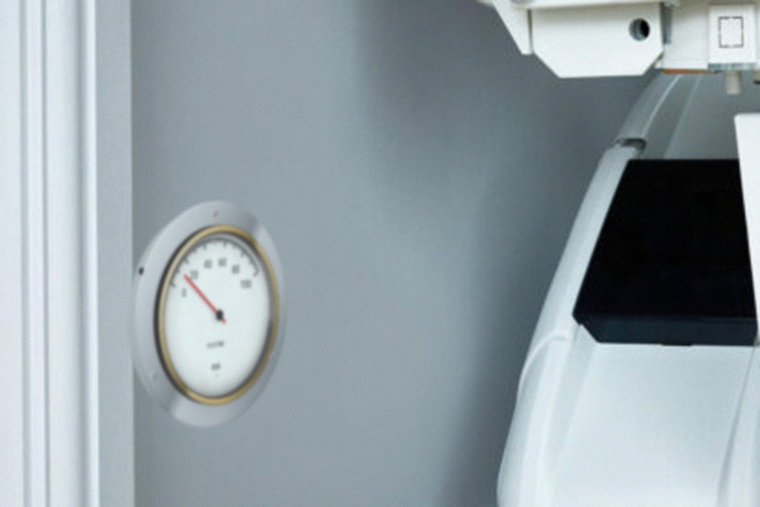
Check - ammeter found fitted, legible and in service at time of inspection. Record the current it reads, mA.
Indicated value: 10 mA
